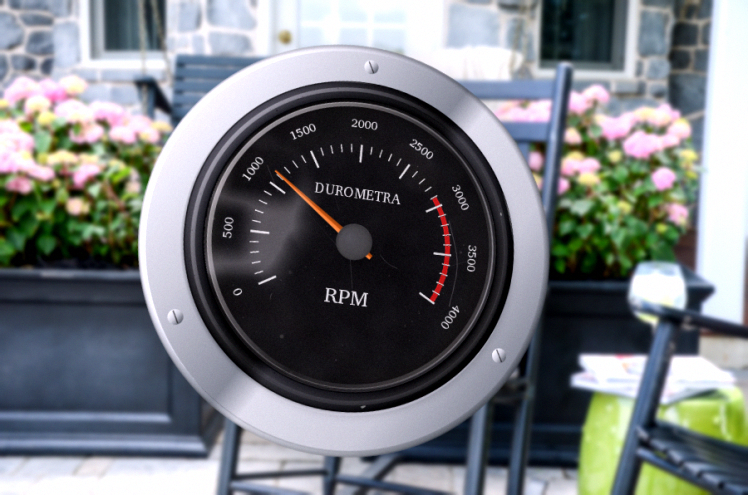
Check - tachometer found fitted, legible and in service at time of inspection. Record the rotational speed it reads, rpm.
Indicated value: 1100 rpm
